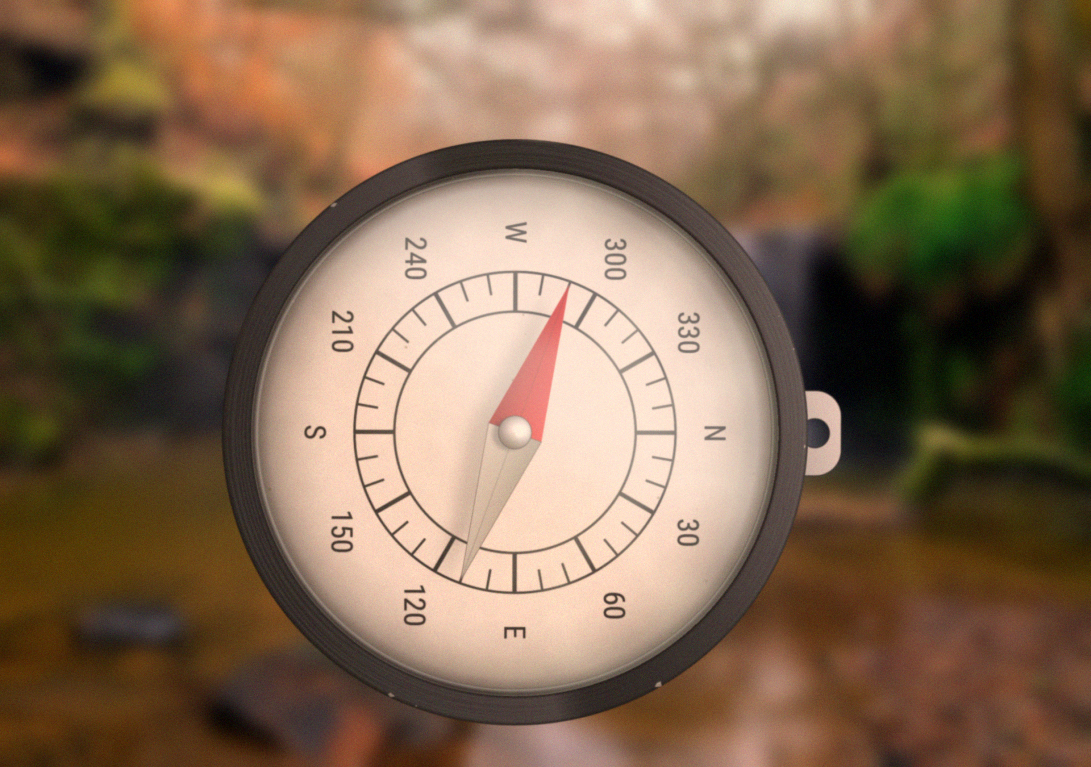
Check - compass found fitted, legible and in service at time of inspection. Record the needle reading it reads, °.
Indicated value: 290 °
